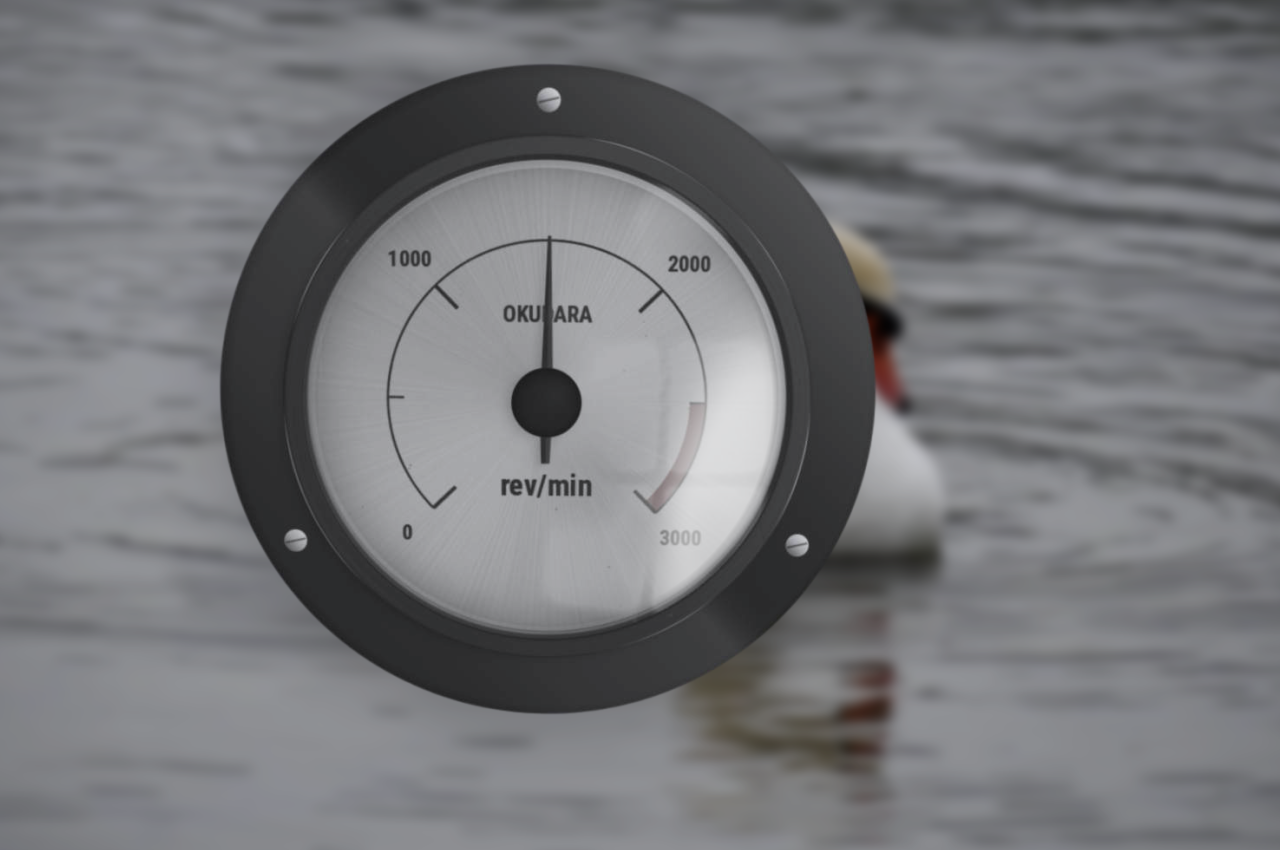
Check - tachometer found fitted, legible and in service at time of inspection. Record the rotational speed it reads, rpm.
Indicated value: 1500 rpm
